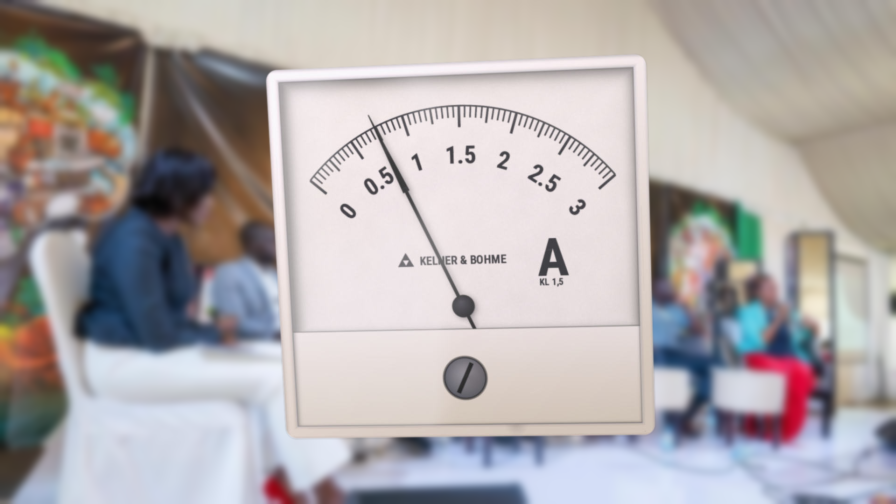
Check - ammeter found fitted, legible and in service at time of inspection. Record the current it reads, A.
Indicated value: 0.75 A
